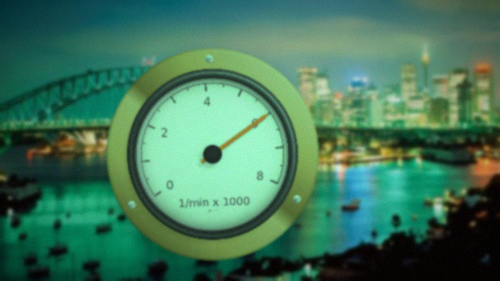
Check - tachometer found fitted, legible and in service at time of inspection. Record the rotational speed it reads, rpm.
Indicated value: 6000 rpm
